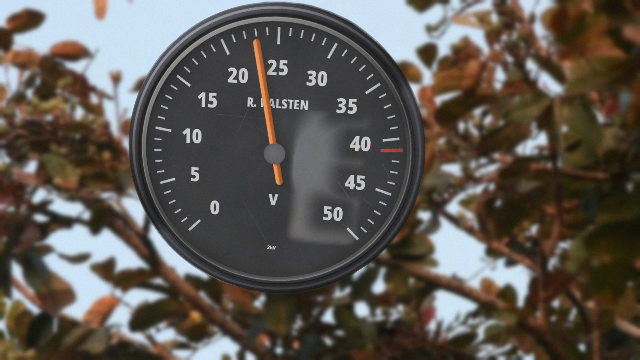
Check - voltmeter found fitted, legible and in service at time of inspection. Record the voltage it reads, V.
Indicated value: 23 V
